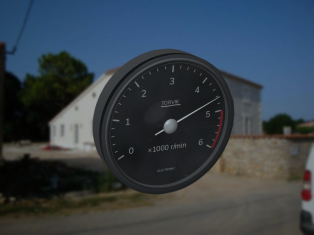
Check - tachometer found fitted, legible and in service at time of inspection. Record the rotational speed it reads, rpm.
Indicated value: 4600 rpm
